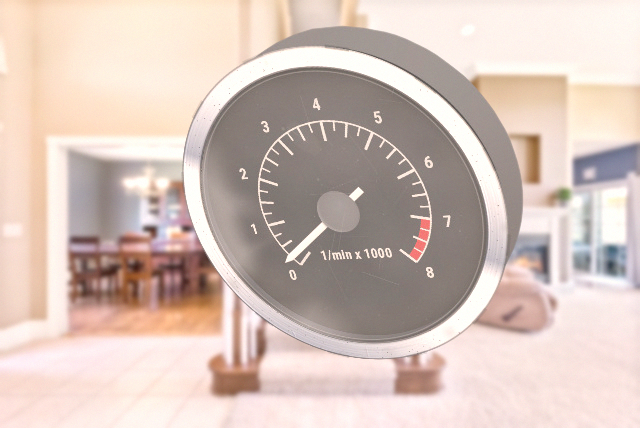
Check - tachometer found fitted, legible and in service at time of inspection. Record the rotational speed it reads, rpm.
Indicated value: 250 rpm
